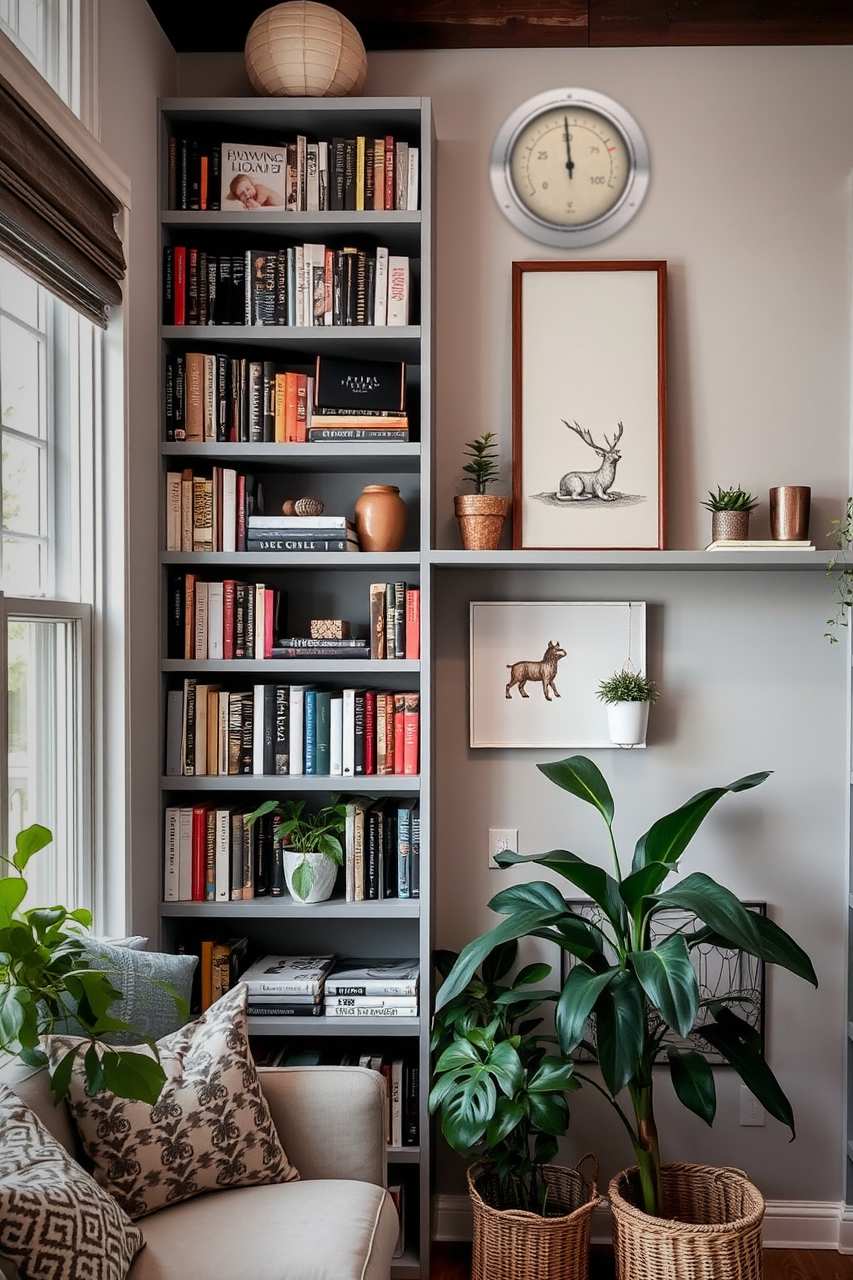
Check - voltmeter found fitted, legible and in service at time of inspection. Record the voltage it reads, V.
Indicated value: 50 V
